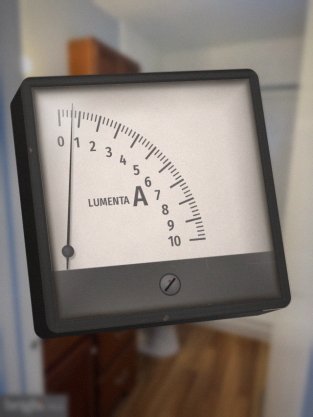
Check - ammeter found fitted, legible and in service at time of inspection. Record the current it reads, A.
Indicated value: 0.6 A
